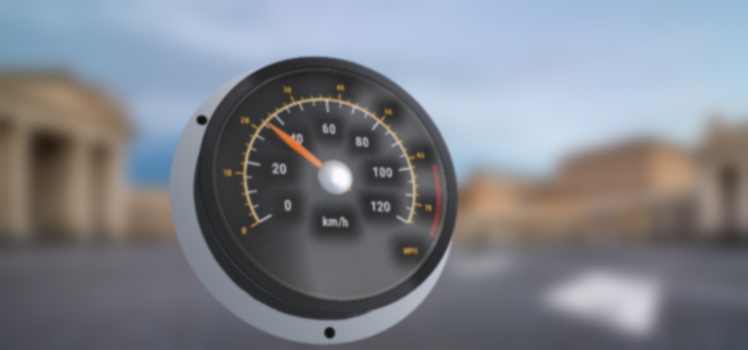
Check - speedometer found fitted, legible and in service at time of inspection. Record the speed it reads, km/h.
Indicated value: 35 km/h
